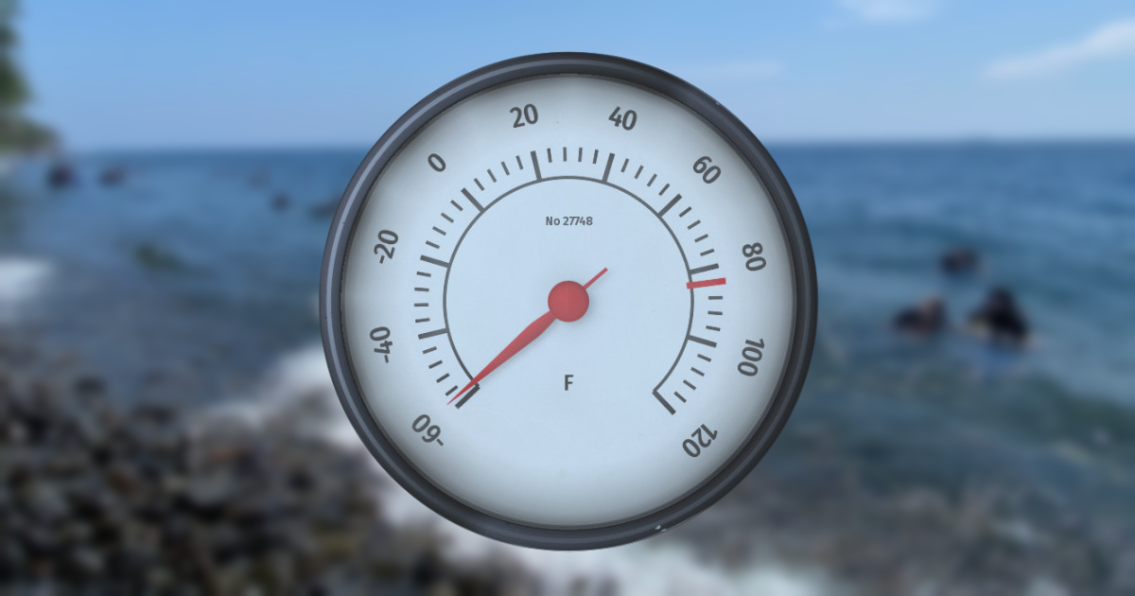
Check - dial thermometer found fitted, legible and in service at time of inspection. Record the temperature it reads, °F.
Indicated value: -58 °F
